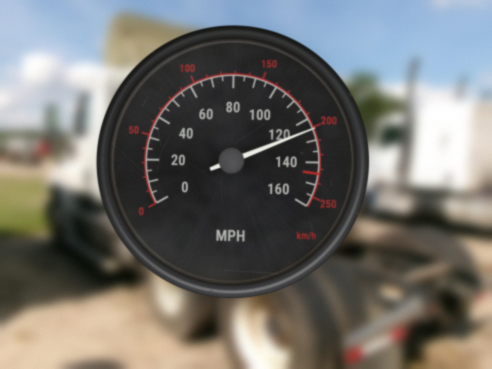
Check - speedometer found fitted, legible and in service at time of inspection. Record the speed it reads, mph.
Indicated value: 125 mph
